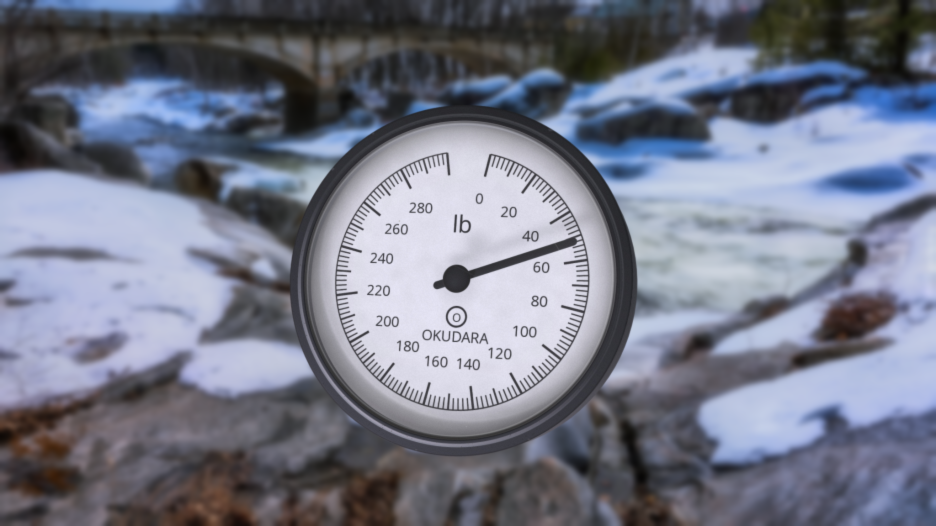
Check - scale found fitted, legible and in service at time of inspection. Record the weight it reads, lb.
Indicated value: 52 lb
